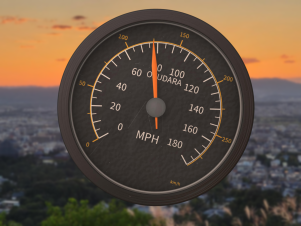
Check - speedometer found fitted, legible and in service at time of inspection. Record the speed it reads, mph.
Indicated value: 77.5 mph
